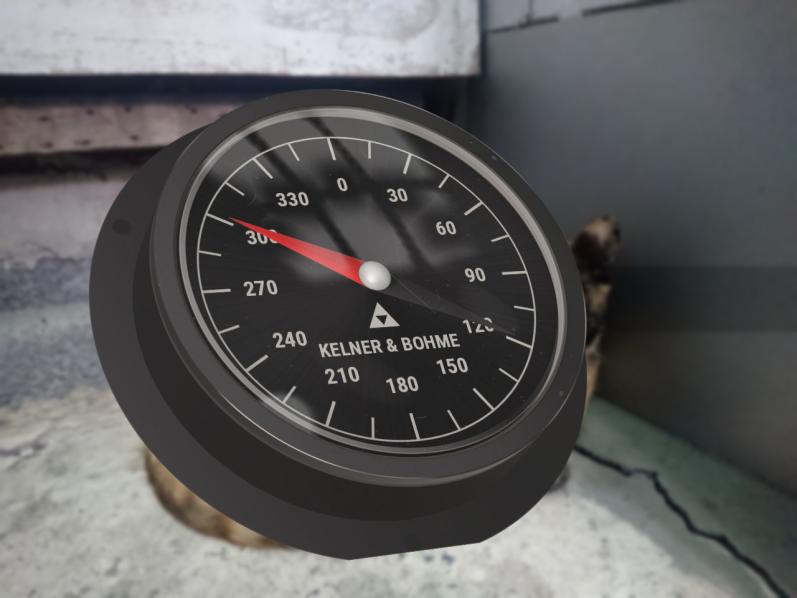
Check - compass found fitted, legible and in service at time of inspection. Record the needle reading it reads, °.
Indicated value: 300 °
